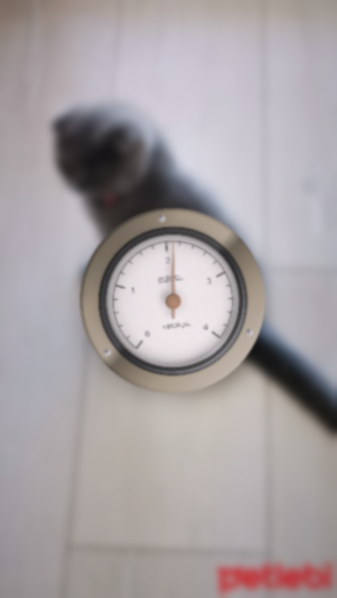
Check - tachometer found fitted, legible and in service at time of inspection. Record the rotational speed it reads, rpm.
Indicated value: 2100 rpm
